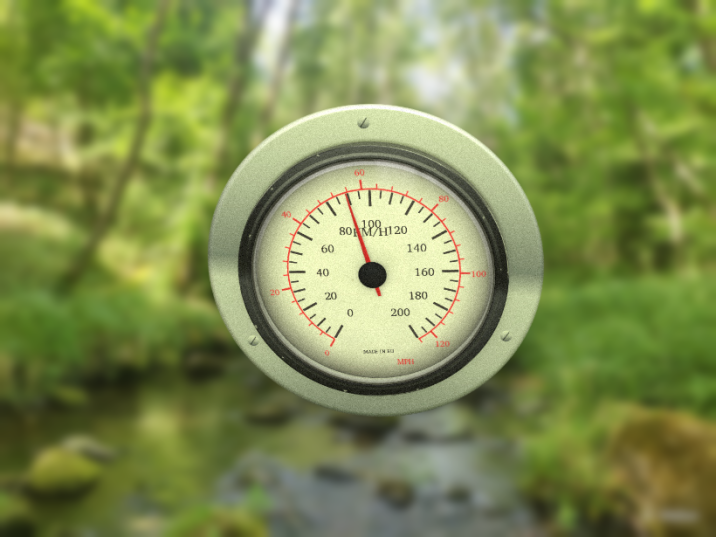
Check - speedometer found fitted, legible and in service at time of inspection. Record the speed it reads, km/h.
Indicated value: 90 km/h
